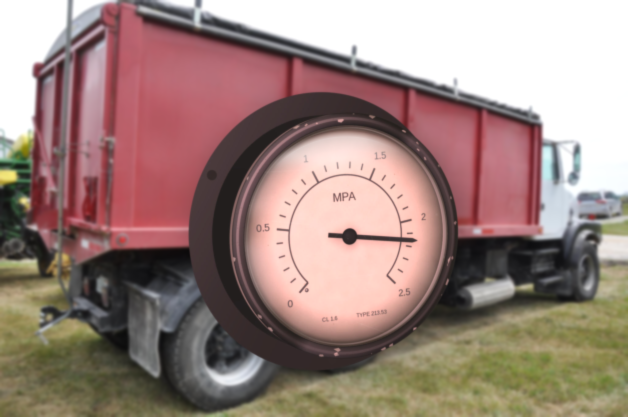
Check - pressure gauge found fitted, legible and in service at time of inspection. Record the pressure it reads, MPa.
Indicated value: 2.15 MPa
